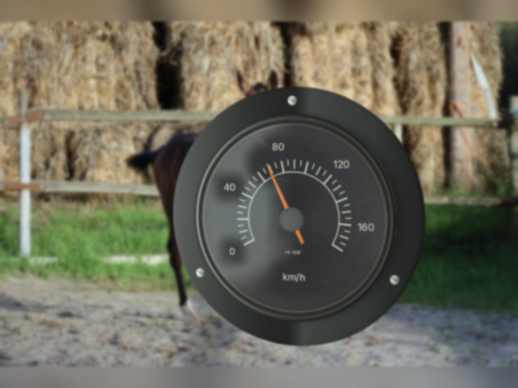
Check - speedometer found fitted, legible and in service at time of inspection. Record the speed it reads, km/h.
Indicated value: 70 km/h
